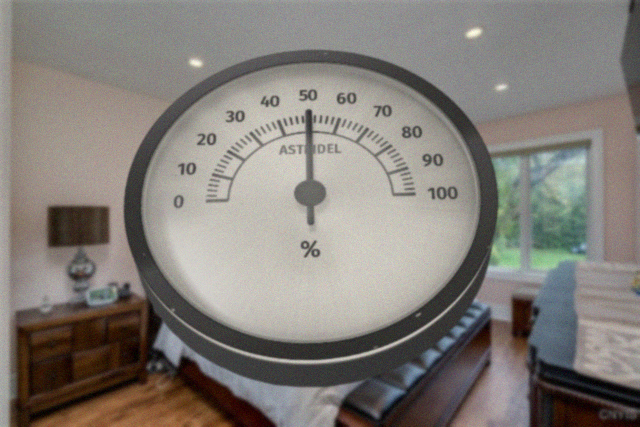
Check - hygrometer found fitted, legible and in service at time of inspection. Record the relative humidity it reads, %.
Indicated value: 50 %
